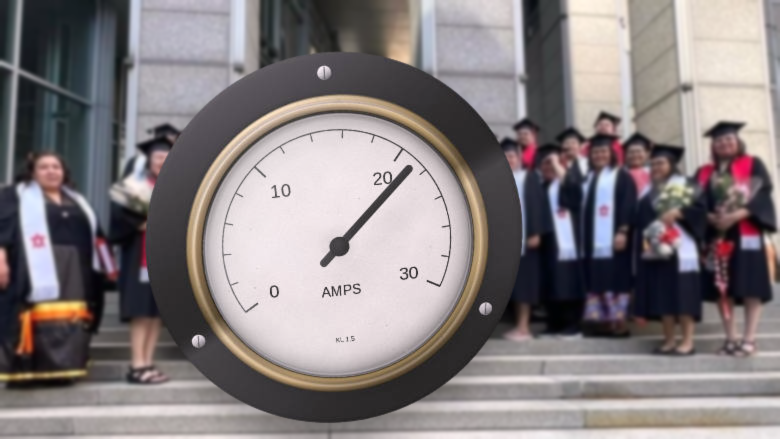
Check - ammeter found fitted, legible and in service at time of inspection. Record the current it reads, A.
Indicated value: 21 A
